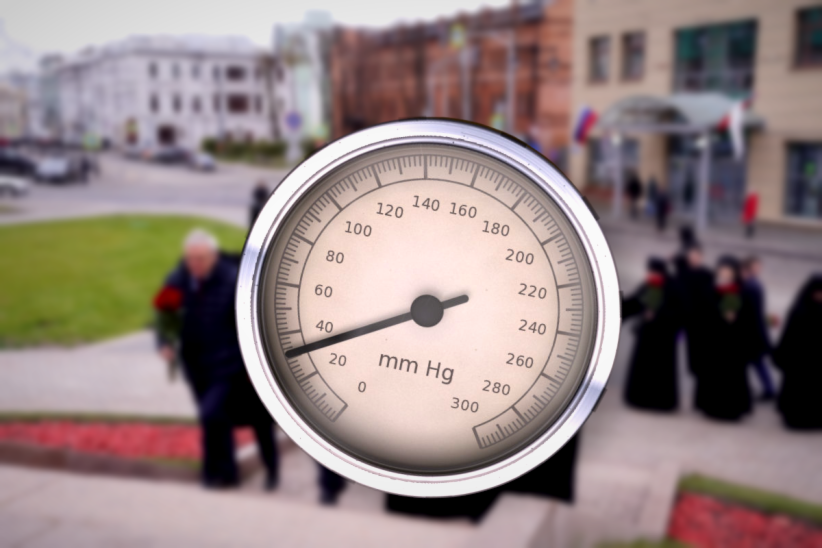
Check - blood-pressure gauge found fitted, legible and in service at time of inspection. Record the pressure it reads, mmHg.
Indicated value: 32 mmHg
